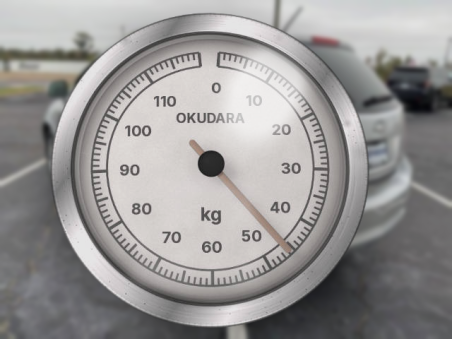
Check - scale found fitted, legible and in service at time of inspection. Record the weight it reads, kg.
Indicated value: 46 kg
